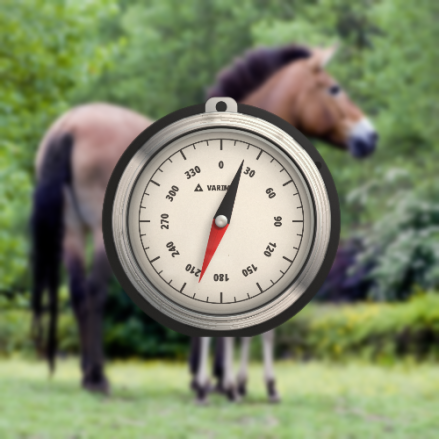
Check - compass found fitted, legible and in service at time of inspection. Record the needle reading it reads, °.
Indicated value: 200 °
